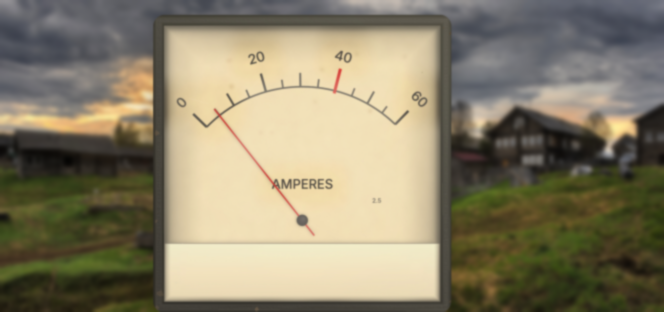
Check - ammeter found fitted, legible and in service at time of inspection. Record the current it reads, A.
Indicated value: 5 A
